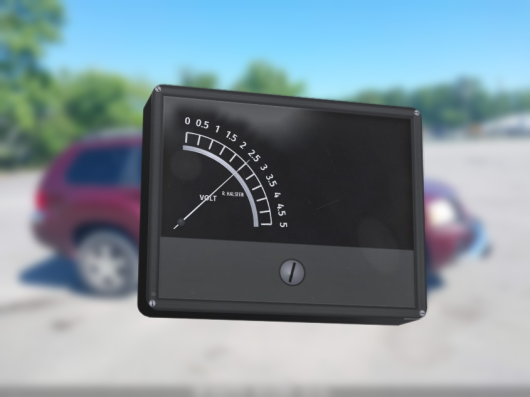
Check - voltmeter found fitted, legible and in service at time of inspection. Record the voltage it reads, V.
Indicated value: 2.5 V
